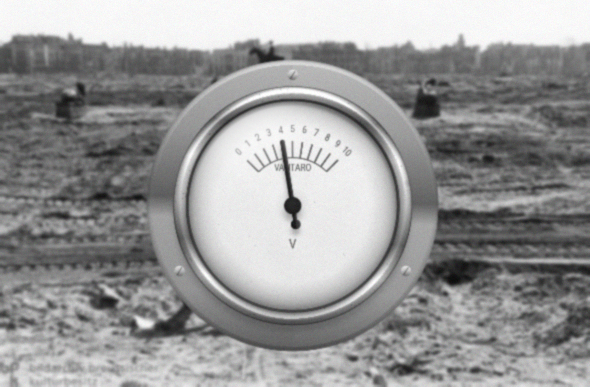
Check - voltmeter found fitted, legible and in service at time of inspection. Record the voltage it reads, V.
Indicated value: 4 V
